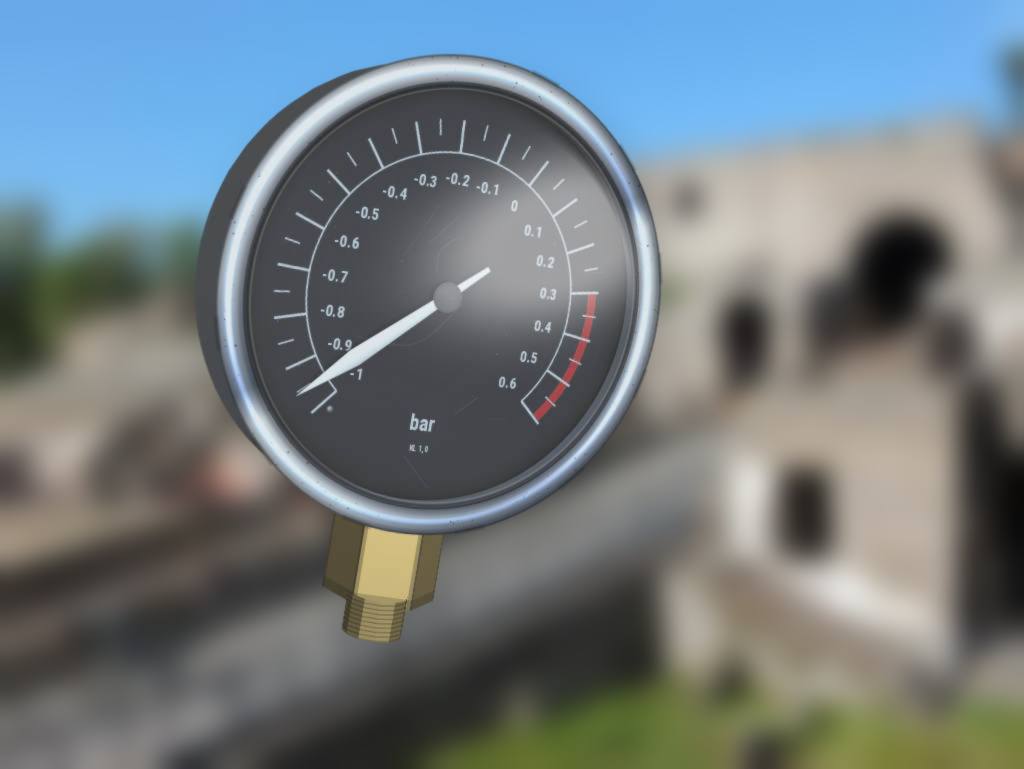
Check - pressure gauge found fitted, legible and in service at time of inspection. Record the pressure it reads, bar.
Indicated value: -0.95 bar
